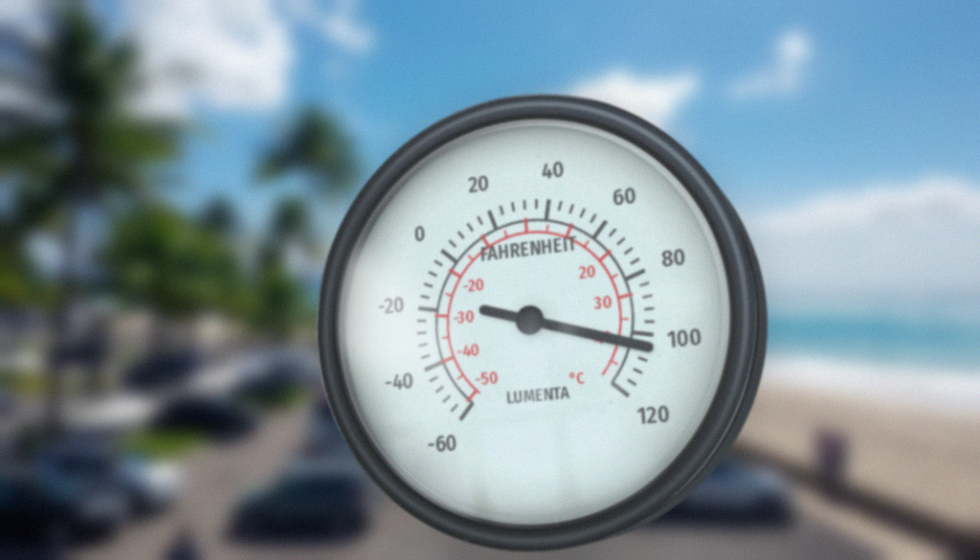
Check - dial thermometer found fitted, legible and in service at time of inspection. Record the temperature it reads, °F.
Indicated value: 104 °F
